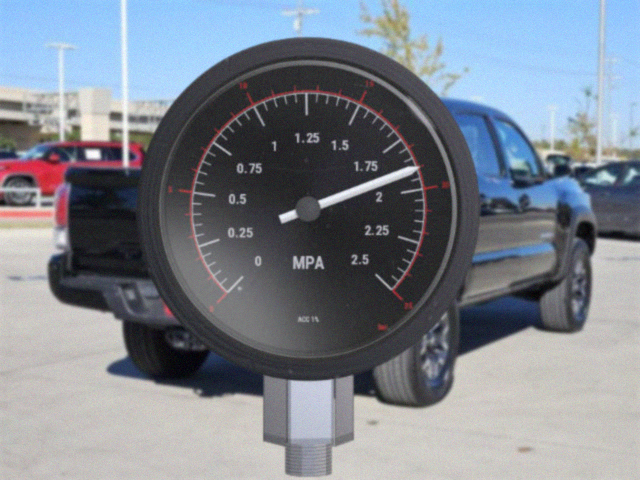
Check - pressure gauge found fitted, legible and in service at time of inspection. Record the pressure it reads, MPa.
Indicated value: 1.9 MPa
